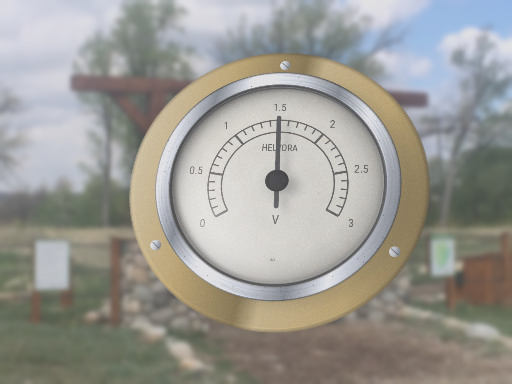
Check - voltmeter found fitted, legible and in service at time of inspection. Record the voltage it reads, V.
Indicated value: 1.5 V
